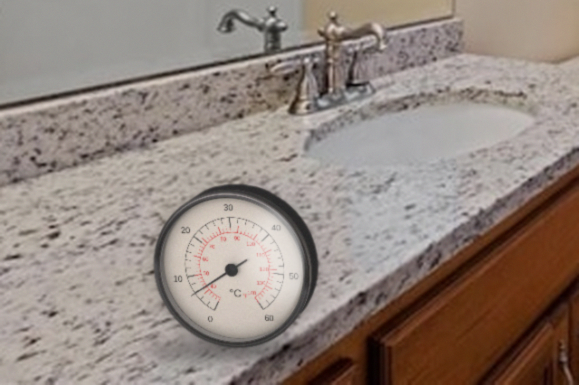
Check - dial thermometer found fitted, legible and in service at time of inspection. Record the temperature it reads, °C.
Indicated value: 6 °C
